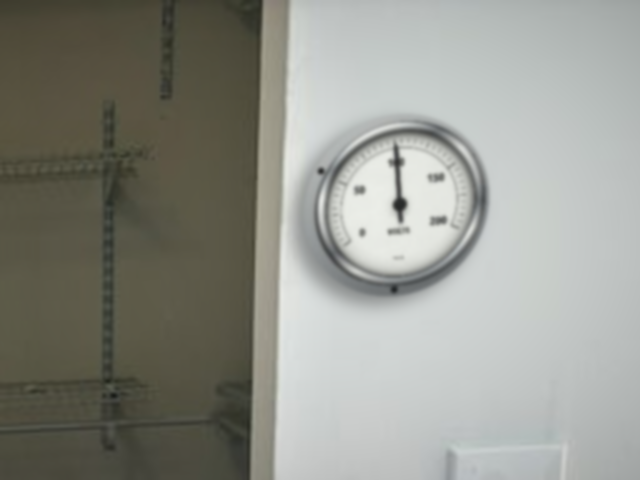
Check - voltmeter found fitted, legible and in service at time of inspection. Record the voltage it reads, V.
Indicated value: 100 V
